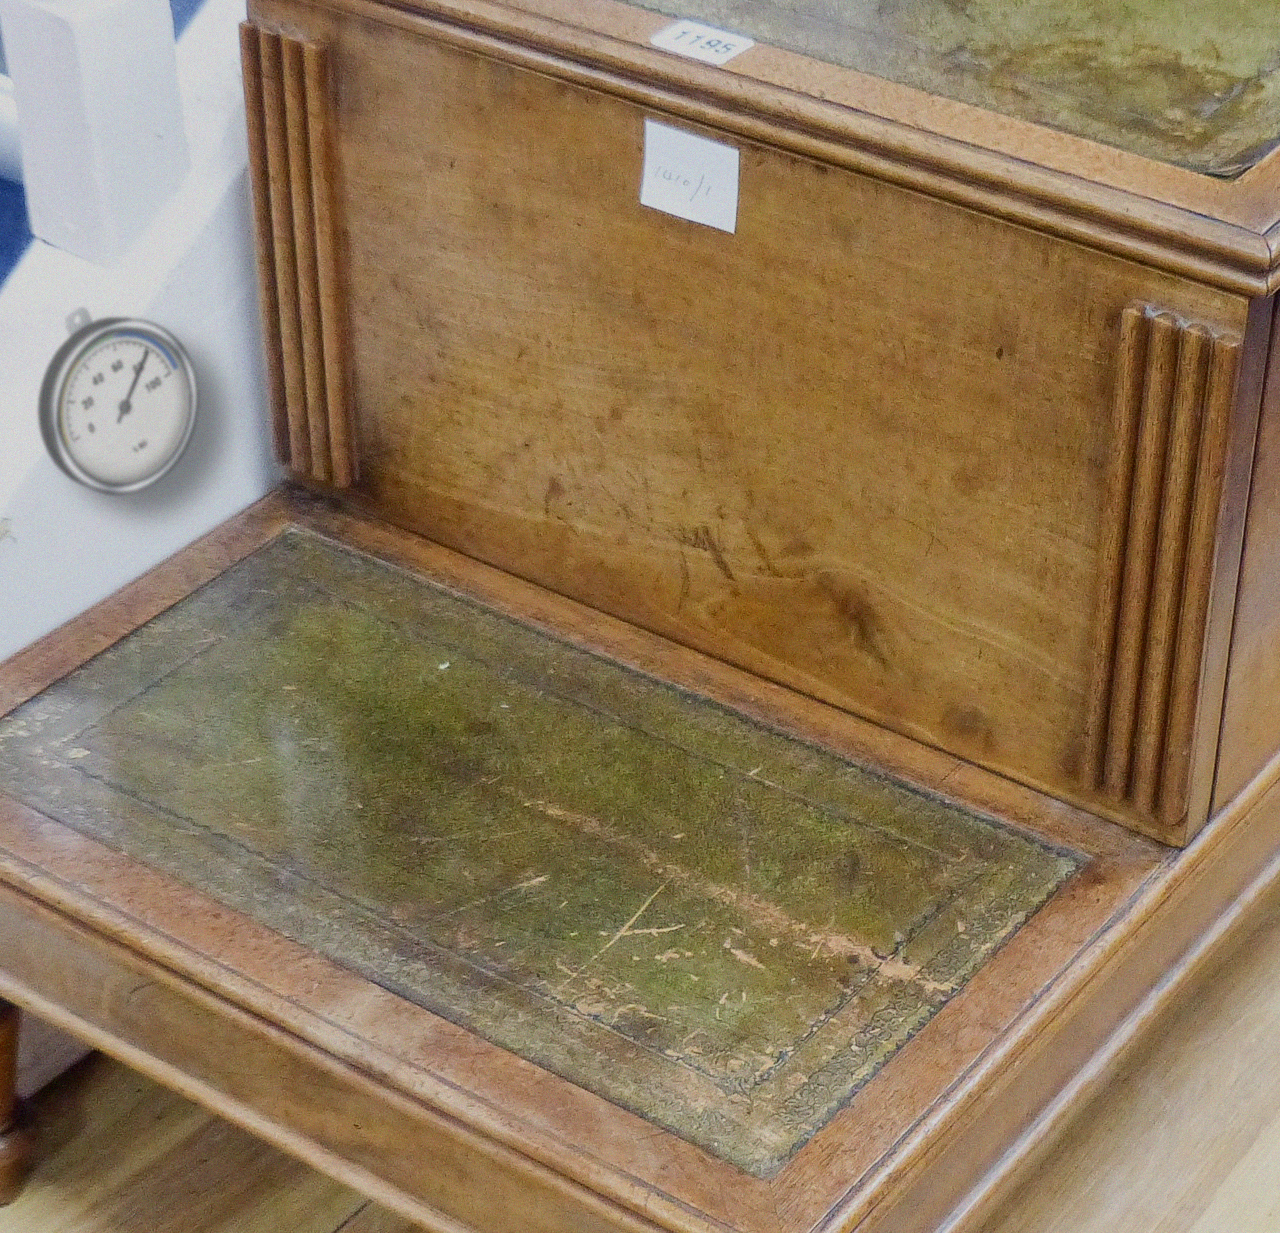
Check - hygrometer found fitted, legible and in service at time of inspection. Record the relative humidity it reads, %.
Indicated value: 80 %
